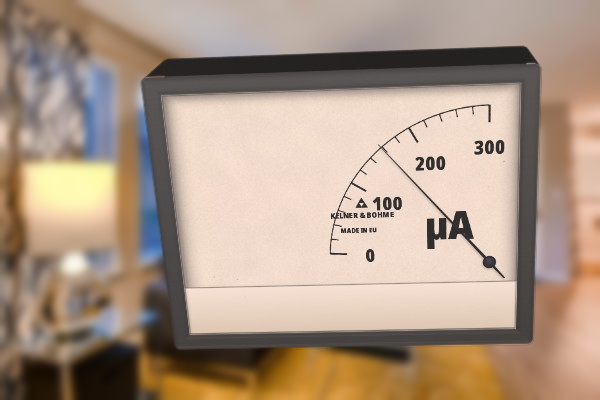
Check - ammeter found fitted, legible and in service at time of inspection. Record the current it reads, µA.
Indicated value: 160 µA
